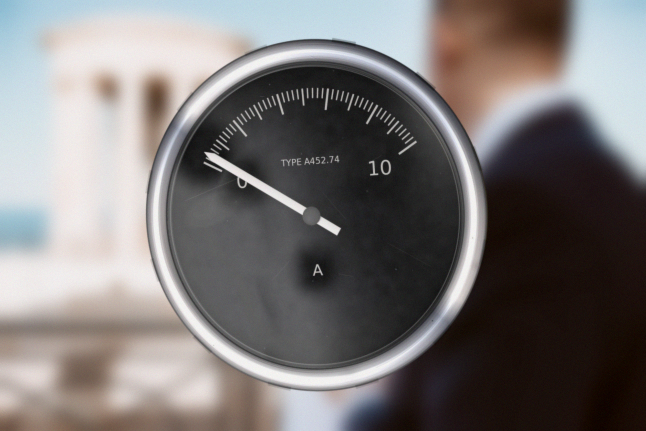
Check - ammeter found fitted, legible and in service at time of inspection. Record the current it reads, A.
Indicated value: 0.4 A
